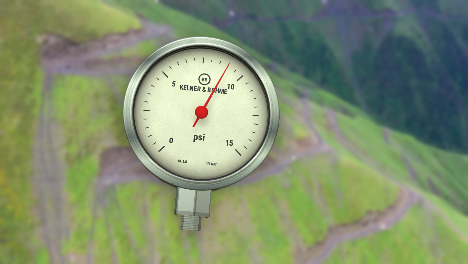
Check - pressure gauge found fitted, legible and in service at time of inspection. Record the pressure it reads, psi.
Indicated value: 9 psi
